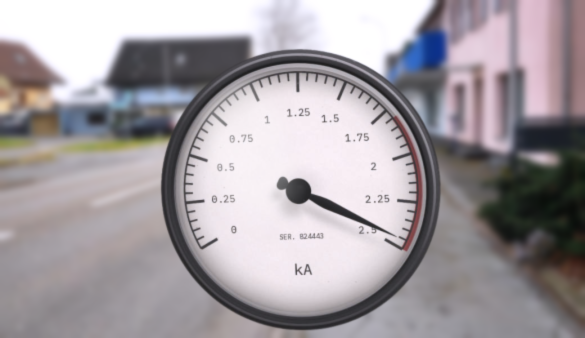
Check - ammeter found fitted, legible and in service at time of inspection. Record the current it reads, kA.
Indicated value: 2.45 kA
